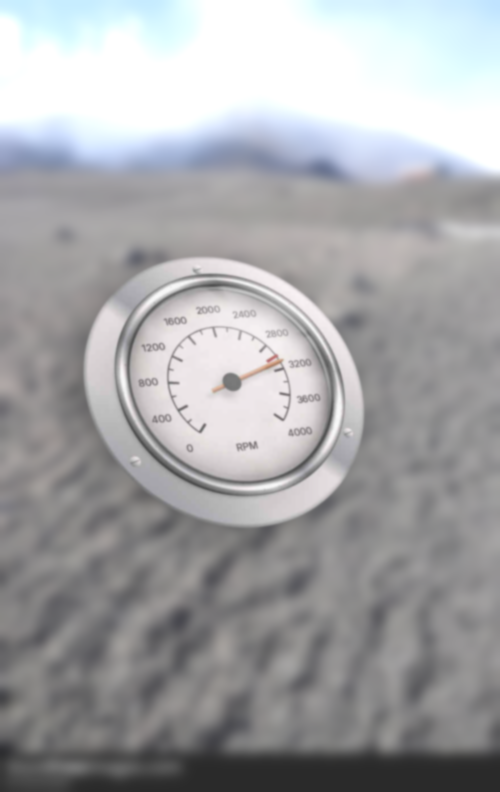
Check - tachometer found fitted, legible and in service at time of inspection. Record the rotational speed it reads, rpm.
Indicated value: 3100 rpm
